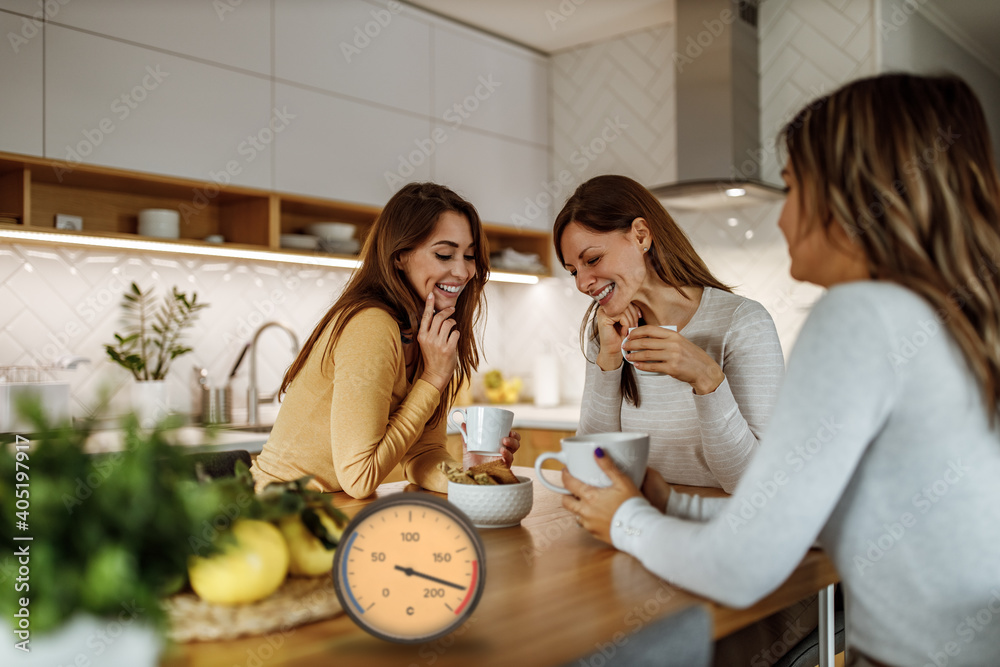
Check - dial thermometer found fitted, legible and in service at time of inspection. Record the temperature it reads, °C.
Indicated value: 180 °C
